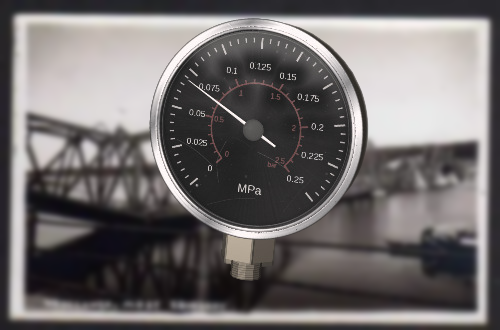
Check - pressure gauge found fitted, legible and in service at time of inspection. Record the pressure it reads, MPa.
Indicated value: 0.07 MPa
